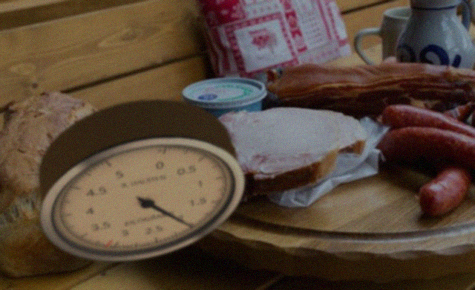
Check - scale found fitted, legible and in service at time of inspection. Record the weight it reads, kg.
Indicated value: 2 kg
